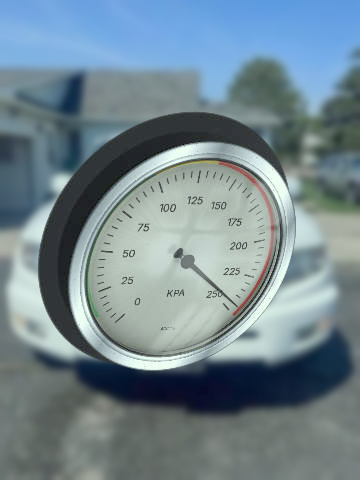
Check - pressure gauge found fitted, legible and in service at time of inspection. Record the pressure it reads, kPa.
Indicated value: 245 kPa
